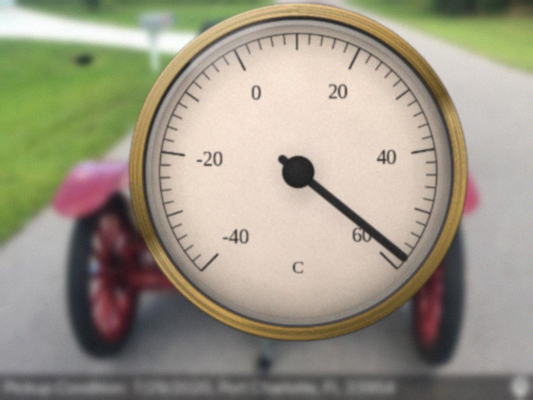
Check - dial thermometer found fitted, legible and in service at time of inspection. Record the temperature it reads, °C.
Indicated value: 58 °C
